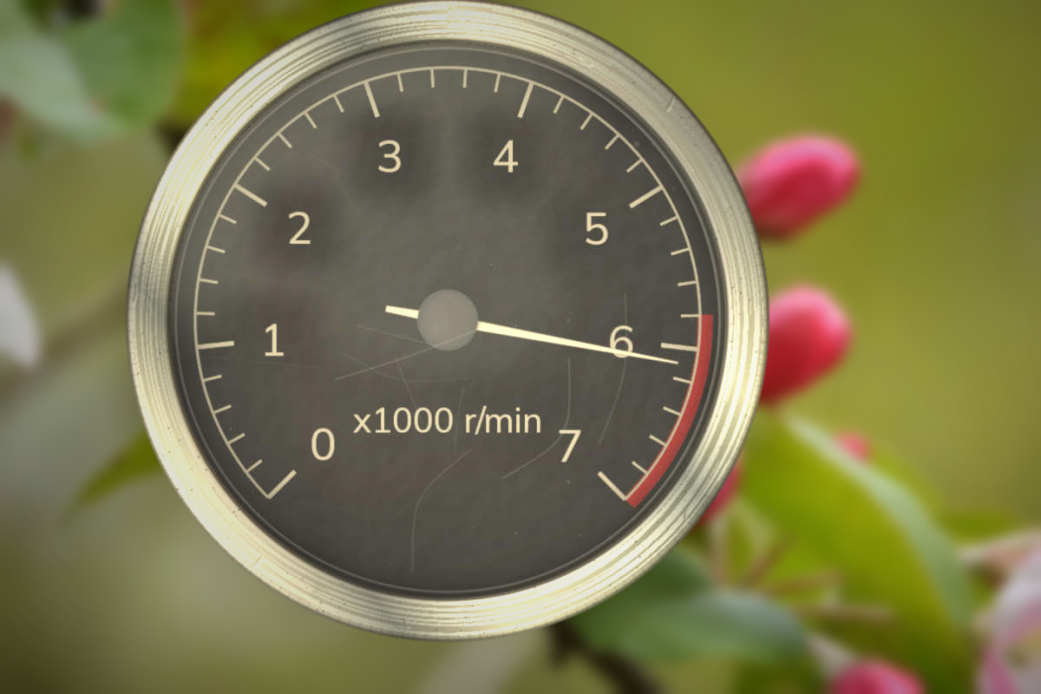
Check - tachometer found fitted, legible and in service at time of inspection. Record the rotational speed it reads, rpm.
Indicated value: 6100 rpm
